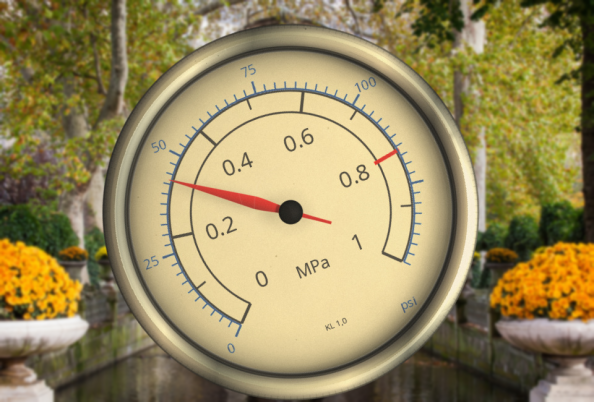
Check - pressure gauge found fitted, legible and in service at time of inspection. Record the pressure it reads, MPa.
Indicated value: 0.3 MPa
